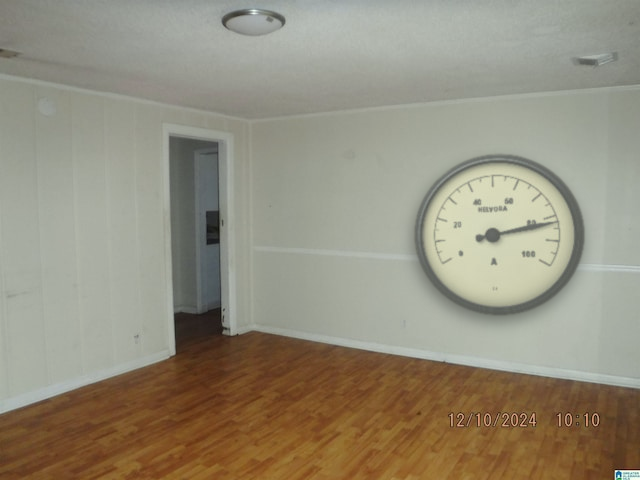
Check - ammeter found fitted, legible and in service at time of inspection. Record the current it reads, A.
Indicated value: 82.5 A
